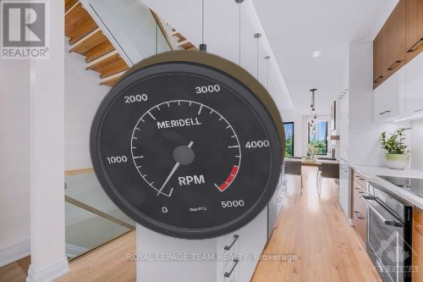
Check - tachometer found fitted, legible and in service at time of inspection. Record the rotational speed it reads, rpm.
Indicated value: 200 rpm
